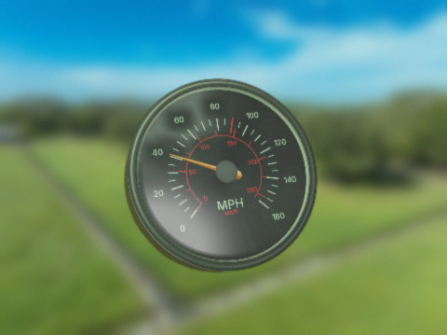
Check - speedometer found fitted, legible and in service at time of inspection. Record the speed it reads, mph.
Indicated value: 40 mph
